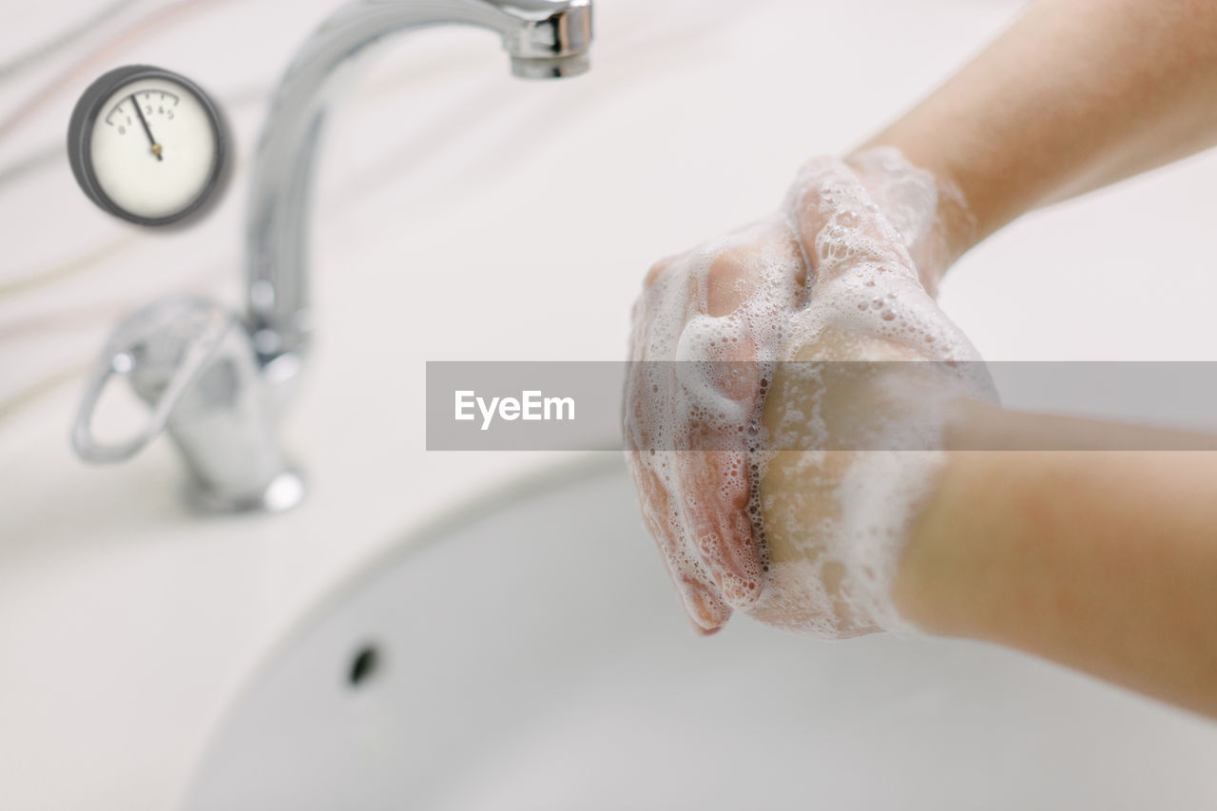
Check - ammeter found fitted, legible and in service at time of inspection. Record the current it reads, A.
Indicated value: 2 A
